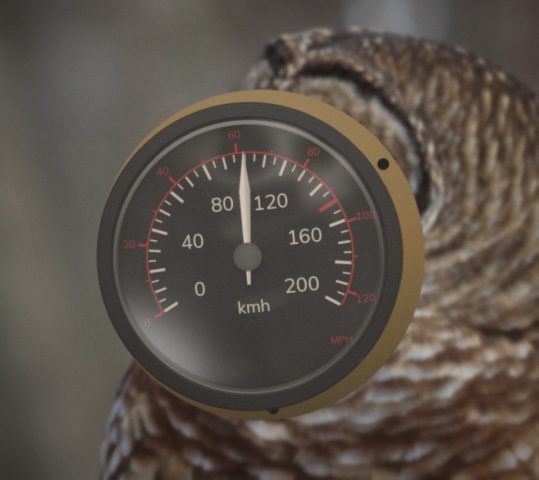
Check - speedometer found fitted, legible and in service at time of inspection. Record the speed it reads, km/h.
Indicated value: 100 km/h
